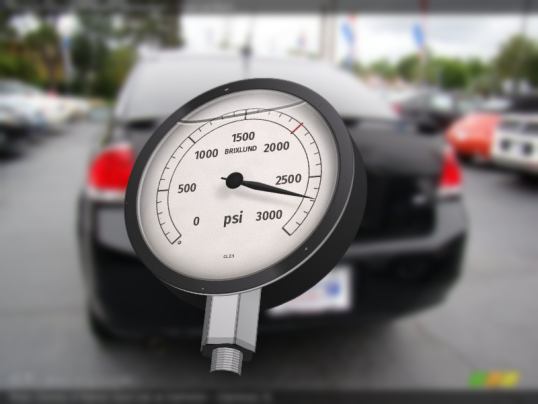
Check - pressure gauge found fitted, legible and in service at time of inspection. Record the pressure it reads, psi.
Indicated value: 2700 psi
